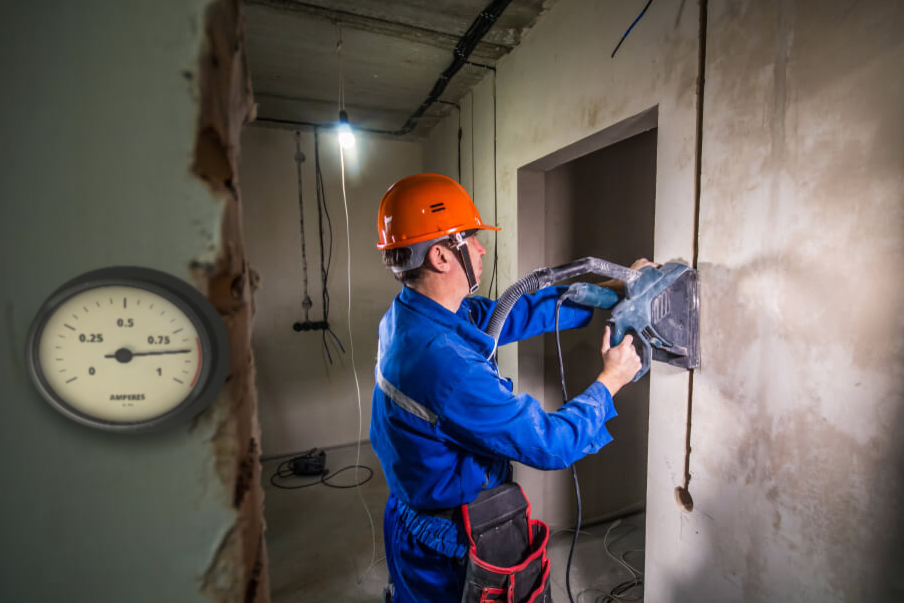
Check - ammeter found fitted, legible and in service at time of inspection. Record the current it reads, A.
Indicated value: 0.85 A
